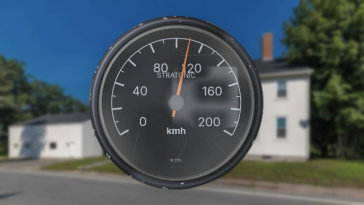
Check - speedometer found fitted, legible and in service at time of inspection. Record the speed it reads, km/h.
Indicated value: 110 km/h
